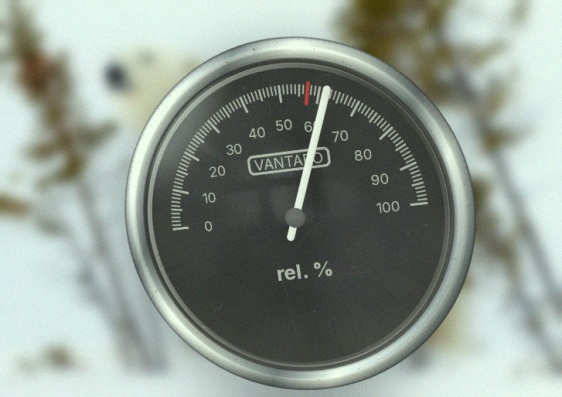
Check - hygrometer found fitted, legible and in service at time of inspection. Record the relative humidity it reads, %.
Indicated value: 62 %
